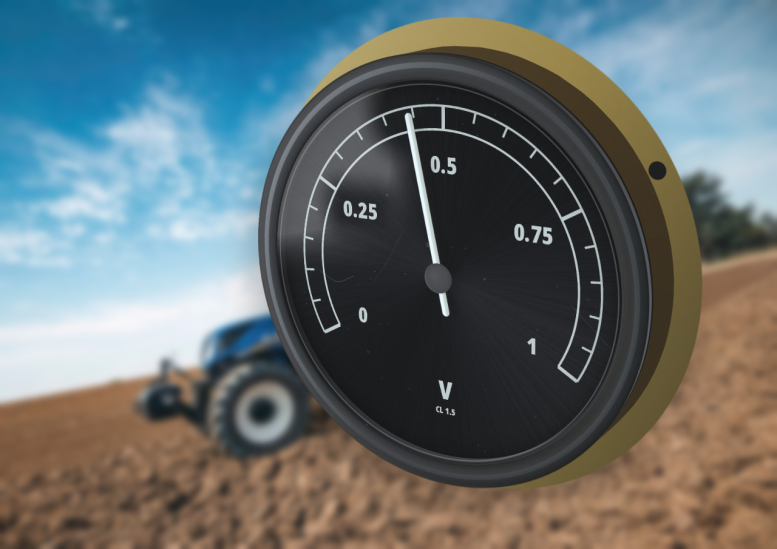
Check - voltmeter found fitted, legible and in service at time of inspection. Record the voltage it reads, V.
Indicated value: 0.45 V
